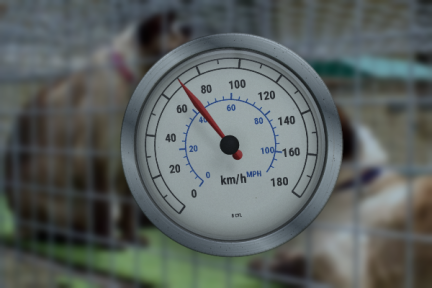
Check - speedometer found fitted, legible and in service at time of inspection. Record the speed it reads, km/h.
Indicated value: 70 km/h
